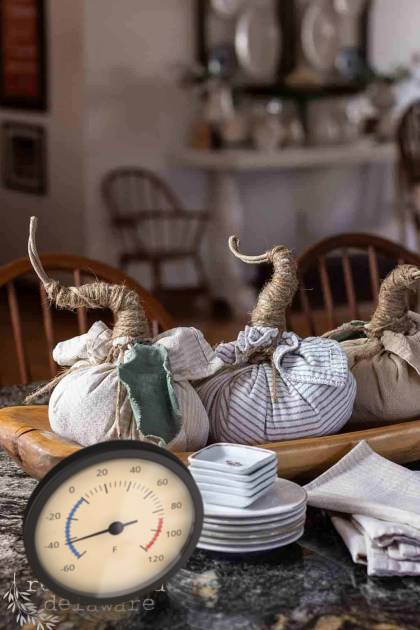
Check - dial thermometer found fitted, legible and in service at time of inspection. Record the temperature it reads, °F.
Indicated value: -40 °F
